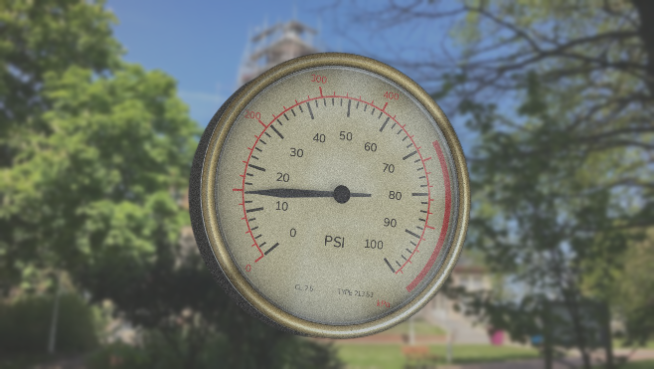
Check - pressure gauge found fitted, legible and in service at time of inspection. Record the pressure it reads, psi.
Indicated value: 14 psi
